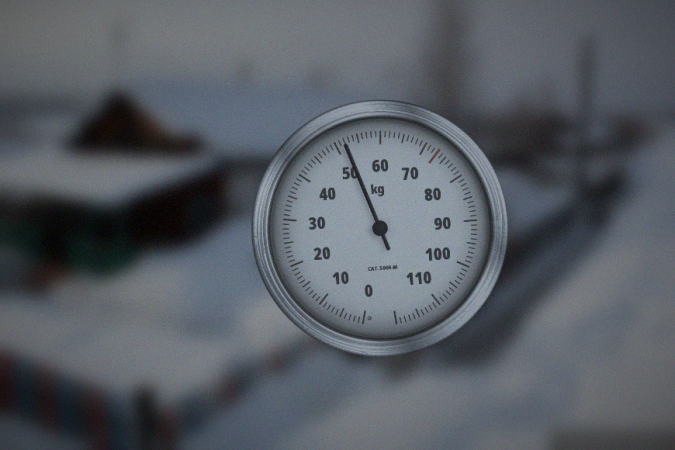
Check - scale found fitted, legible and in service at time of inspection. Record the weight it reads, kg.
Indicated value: 52 kg
